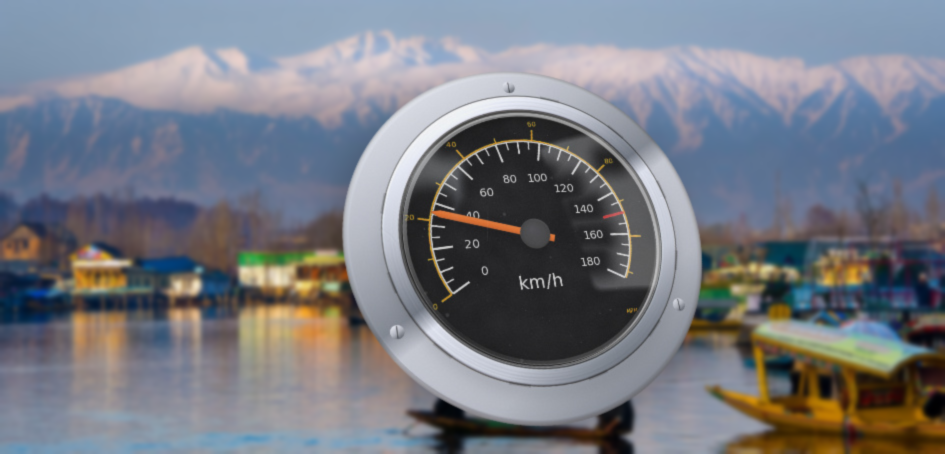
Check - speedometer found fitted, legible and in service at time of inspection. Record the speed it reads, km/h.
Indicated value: 35 km/h
